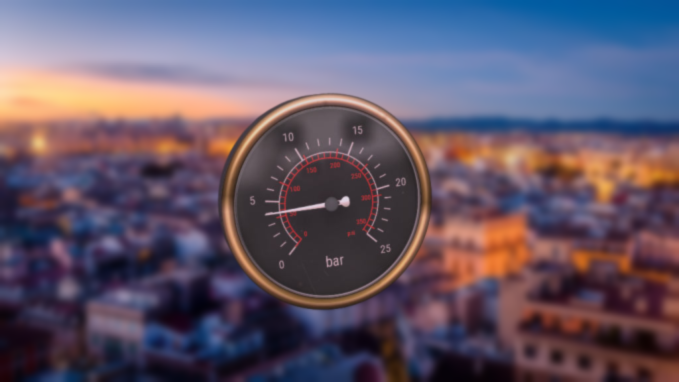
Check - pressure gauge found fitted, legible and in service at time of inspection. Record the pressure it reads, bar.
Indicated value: 4 bar
